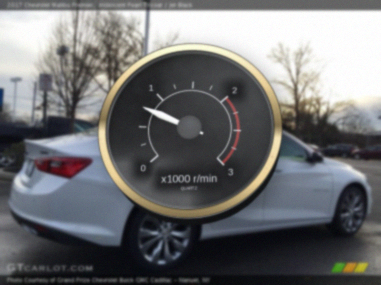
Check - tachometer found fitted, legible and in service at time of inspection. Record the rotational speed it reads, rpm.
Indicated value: 750 rpm
